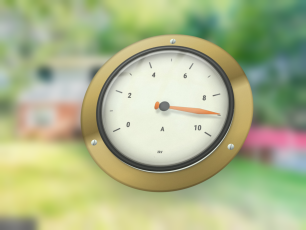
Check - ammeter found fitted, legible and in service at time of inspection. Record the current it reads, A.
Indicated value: 9 A
